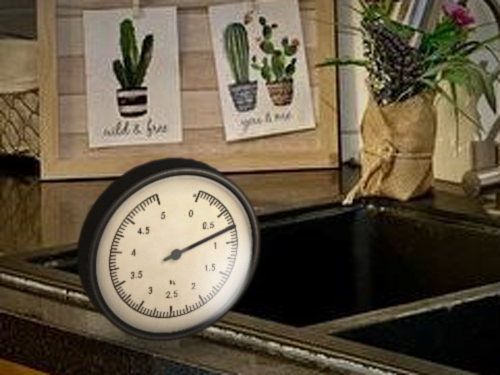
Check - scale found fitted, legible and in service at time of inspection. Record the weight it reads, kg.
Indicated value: 0.75 kg
